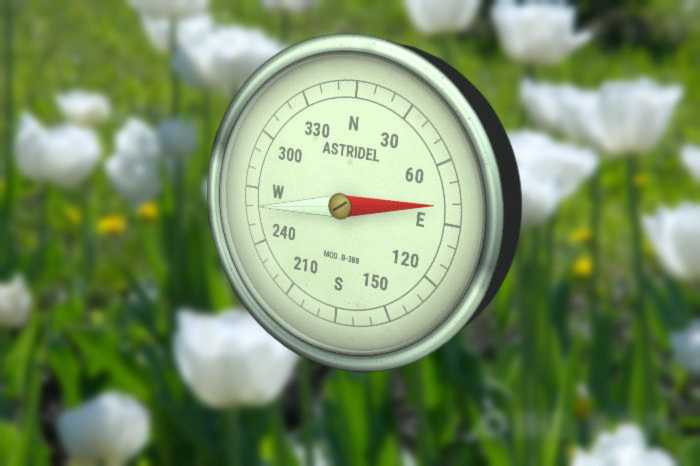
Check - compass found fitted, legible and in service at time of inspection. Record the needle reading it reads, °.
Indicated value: 80 °
